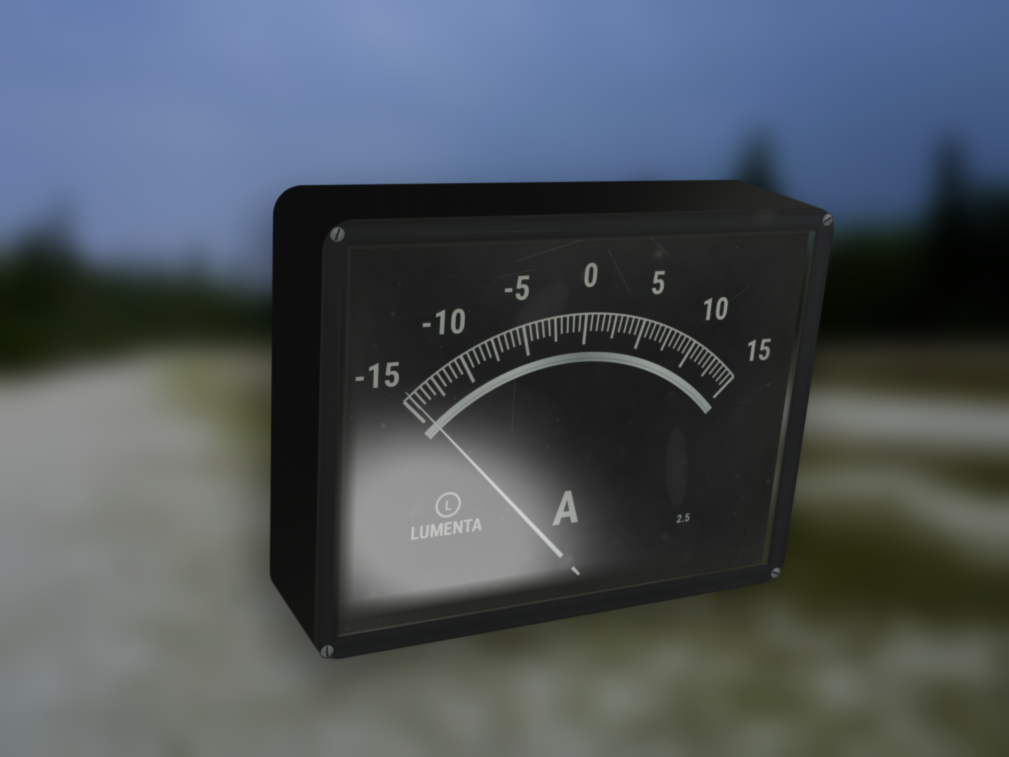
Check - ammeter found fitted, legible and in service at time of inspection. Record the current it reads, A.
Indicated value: -14.5 A
